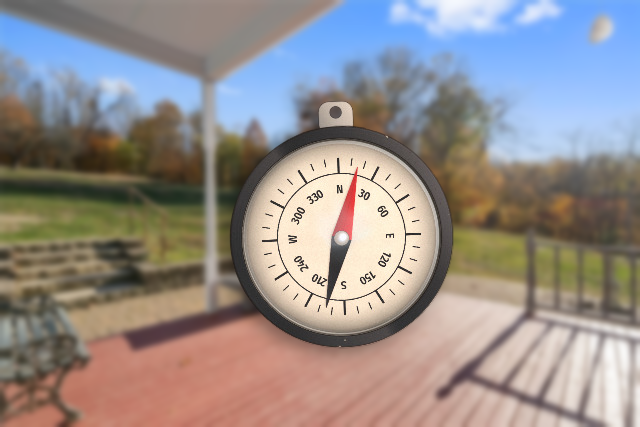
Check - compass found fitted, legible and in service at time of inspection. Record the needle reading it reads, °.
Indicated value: 15 °
